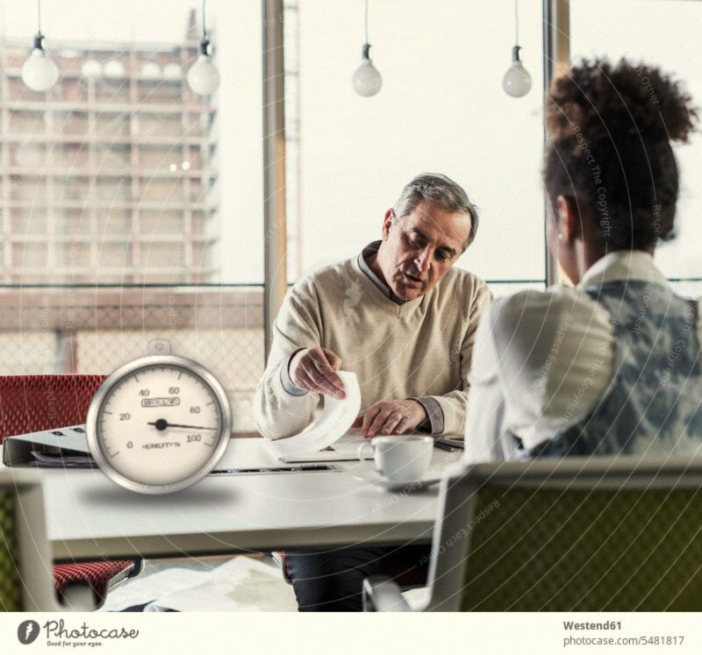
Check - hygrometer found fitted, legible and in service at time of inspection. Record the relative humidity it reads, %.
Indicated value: 92 %
